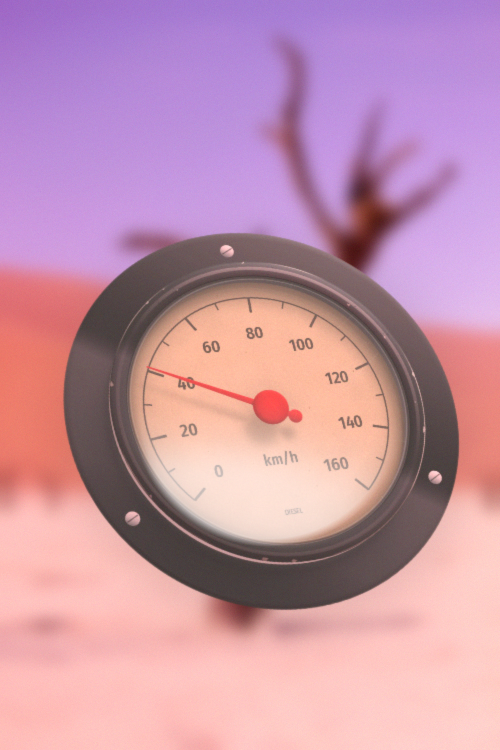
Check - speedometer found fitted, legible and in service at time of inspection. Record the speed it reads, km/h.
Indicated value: 40 km/h
